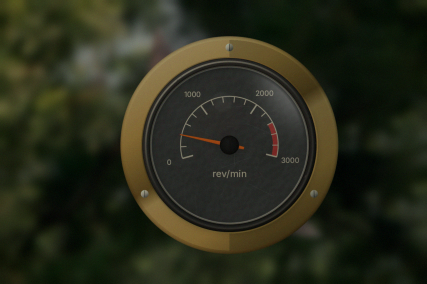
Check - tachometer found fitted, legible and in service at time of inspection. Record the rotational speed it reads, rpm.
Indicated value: 400 rpm
